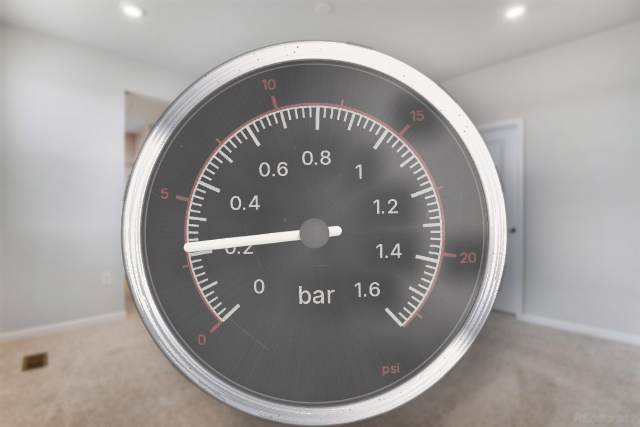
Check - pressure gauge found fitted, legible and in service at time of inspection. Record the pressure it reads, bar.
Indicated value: 0.22 bar
